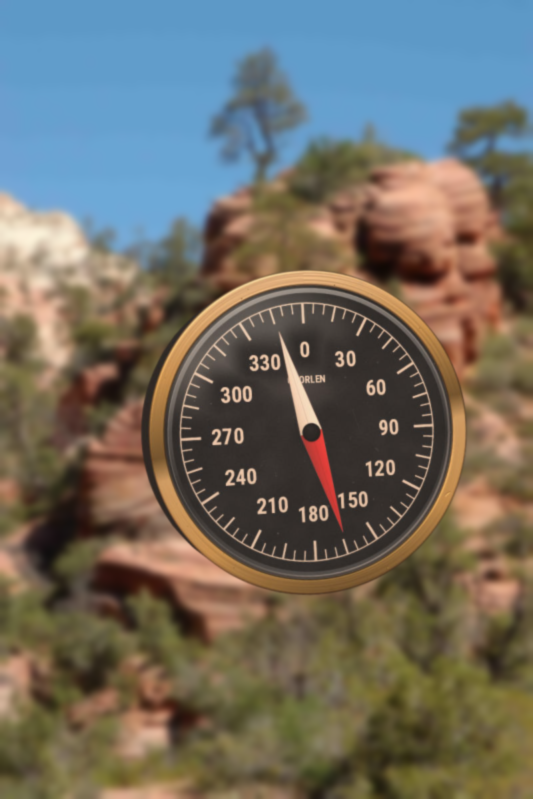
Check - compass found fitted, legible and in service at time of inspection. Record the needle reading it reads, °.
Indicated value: 165 °
